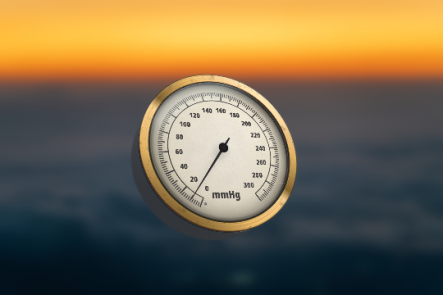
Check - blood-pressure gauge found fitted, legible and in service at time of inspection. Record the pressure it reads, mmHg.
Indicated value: 10 mmHg
